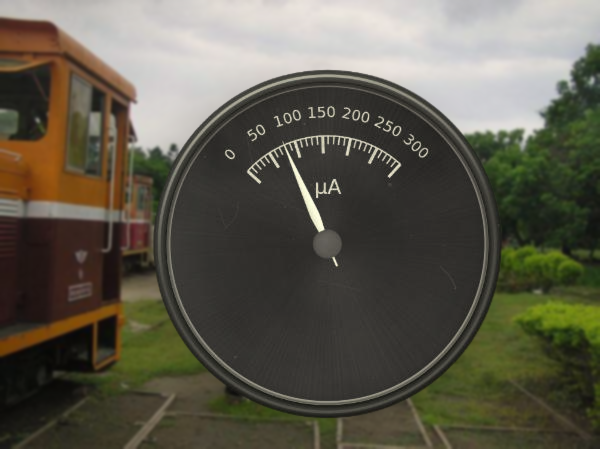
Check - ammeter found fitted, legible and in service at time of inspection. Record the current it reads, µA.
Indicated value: 80 µA
